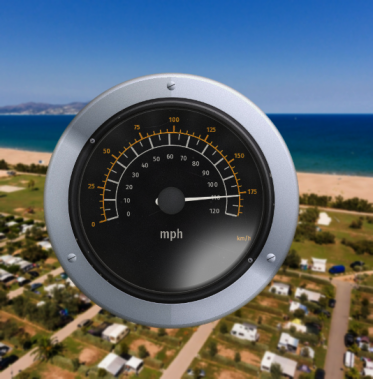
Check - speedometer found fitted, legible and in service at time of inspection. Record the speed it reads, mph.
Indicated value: 110 mph
